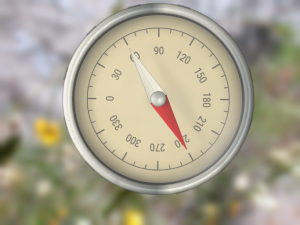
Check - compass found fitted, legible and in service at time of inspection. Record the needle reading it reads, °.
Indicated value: 240 °
